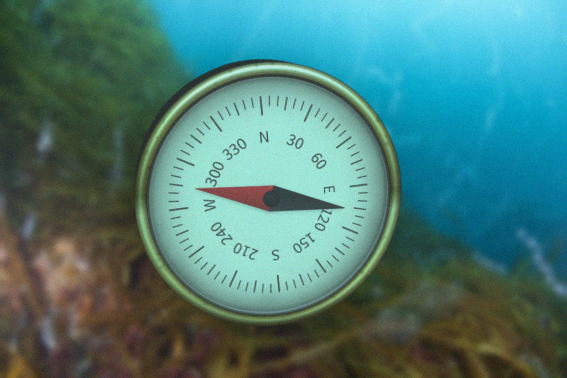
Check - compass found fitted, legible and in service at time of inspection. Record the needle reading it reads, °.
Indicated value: 285 °
